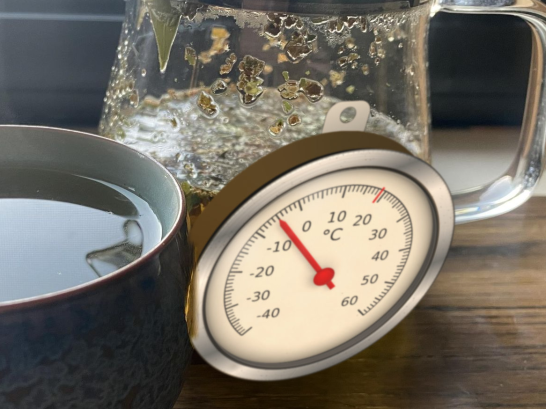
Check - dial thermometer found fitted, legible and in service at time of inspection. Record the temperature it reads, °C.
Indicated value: -5 °C
